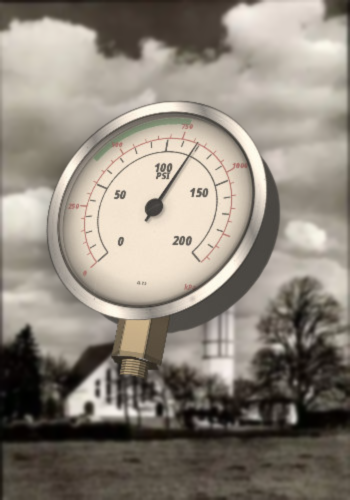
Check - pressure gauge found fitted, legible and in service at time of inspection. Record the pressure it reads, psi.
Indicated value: 120 psi
